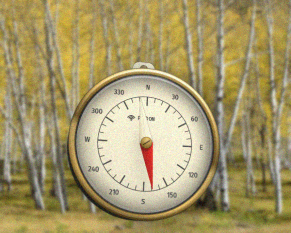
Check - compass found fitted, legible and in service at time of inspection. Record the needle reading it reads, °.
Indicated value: 170 °
